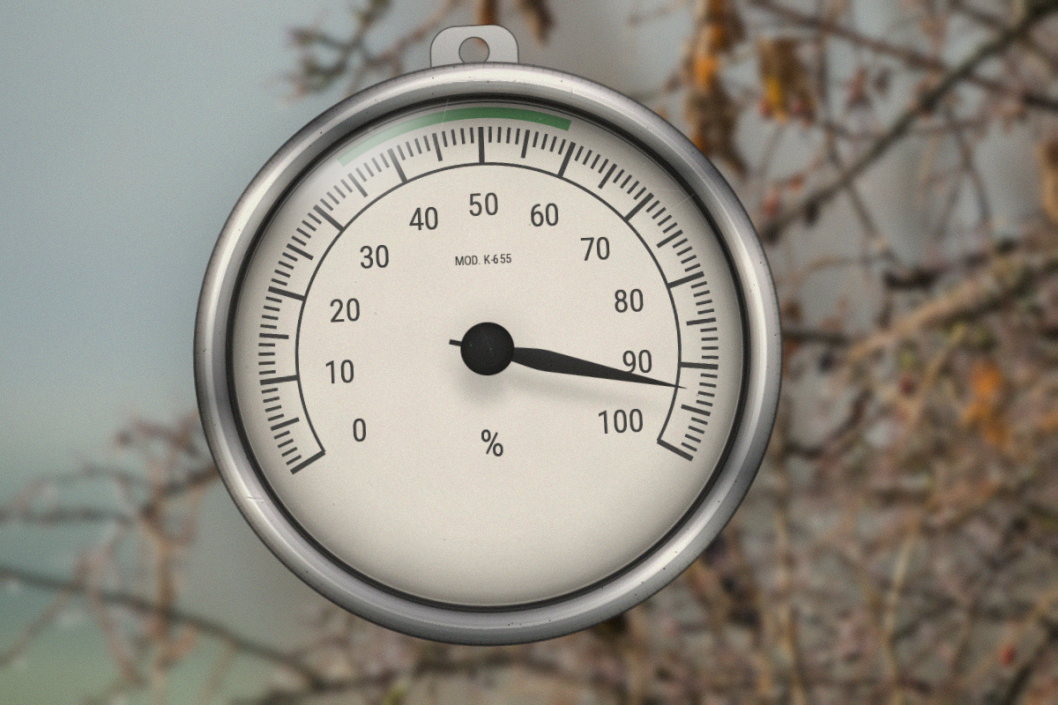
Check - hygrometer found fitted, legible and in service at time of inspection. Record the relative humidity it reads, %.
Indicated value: 93 %
